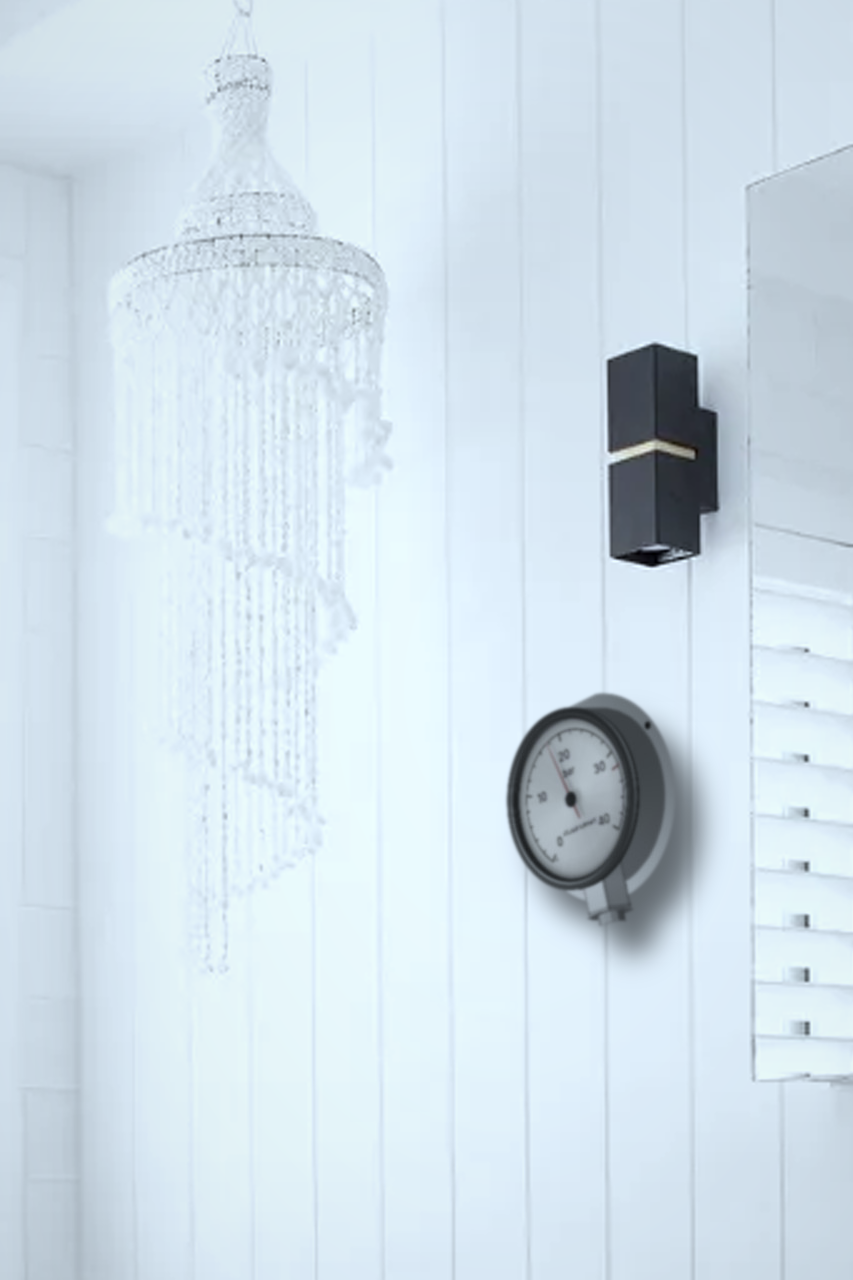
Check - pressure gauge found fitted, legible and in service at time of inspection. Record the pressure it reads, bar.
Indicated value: 18 bar
